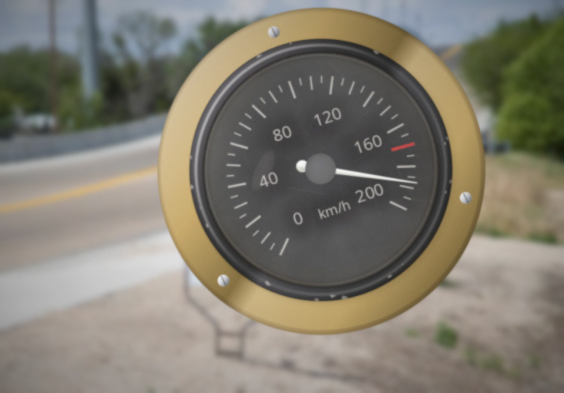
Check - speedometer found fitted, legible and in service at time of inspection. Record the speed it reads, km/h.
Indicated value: 187.5 km/h
